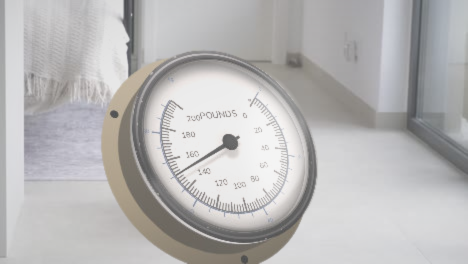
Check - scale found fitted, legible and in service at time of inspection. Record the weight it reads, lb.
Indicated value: 150 lb
